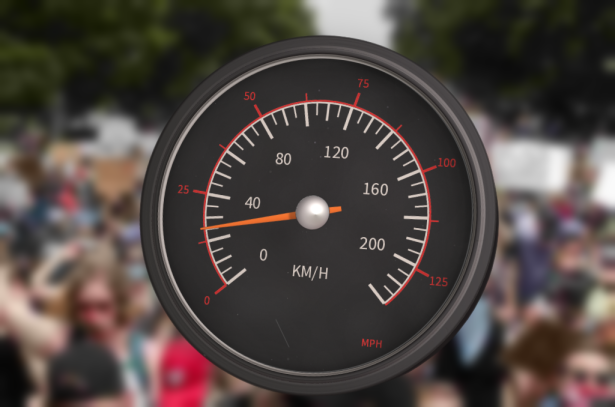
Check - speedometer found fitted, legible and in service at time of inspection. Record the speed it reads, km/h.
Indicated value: 25 km/h
